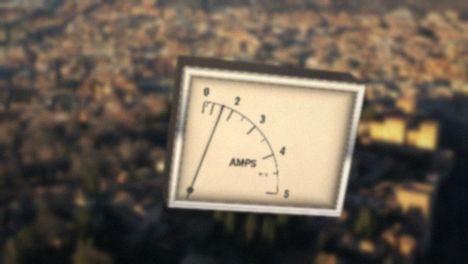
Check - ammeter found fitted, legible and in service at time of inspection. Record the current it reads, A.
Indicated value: 1.5 A
